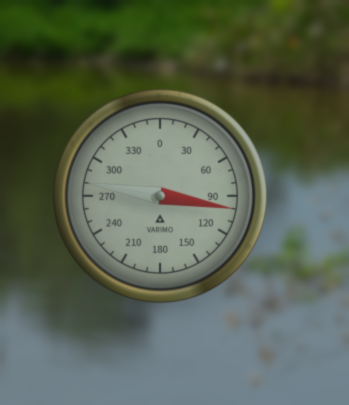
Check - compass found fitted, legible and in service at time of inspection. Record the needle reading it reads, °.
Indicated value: 100 °
